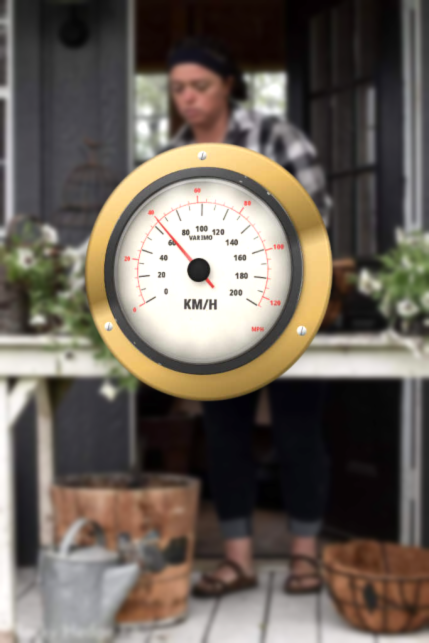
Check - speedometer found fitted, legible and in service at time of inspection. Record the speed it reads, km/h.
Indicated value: 65 km/h
